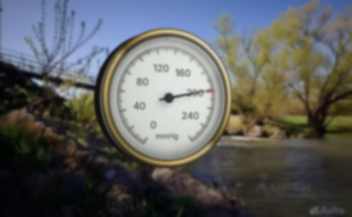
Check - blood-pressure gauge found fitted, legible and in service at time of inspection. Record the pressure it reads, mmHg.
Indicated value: 200 mmHg
